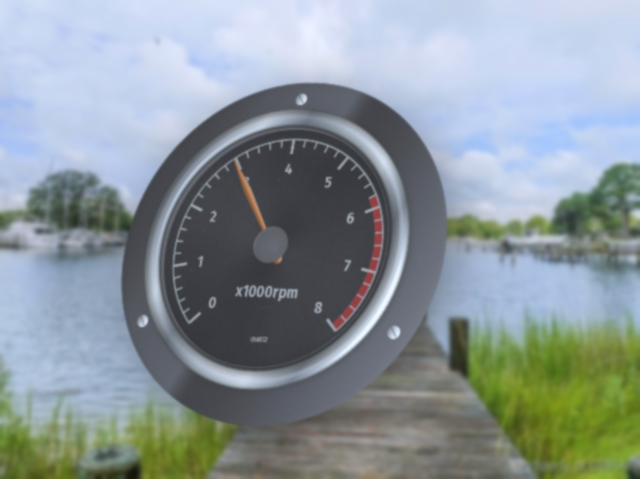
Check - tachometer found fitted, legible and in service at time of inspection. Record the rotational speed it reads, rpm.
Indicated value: 3000 rpm
